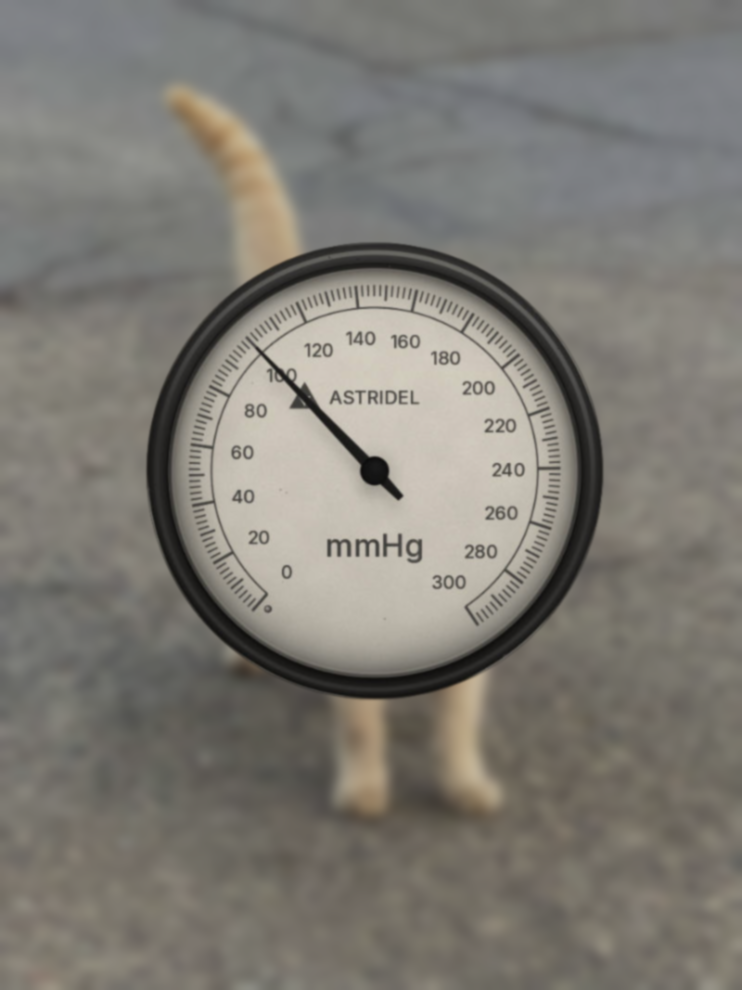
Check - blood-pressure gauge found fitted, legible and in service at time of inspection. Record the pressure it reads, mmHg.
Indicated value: 100 mmHg
